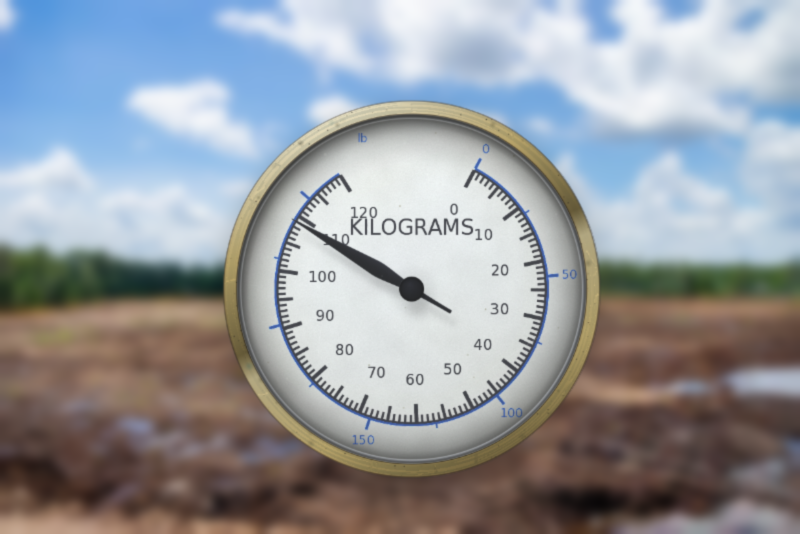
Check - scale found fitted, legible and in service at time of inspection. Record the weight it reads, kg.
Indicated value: 109 kg
